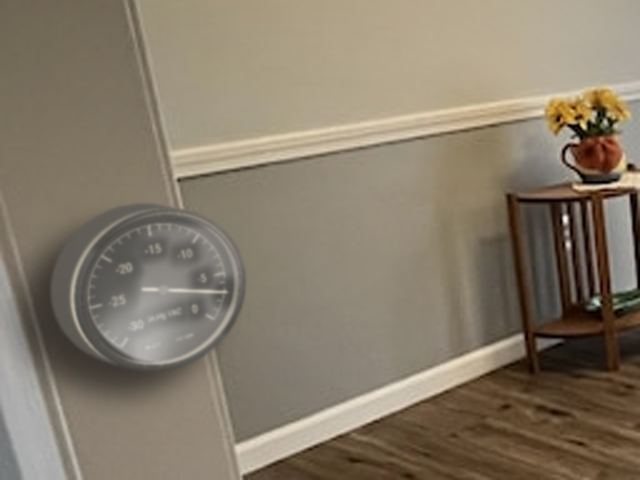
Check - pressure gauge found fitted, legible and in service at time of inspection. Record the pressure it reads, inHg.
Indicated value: -3 inHg
